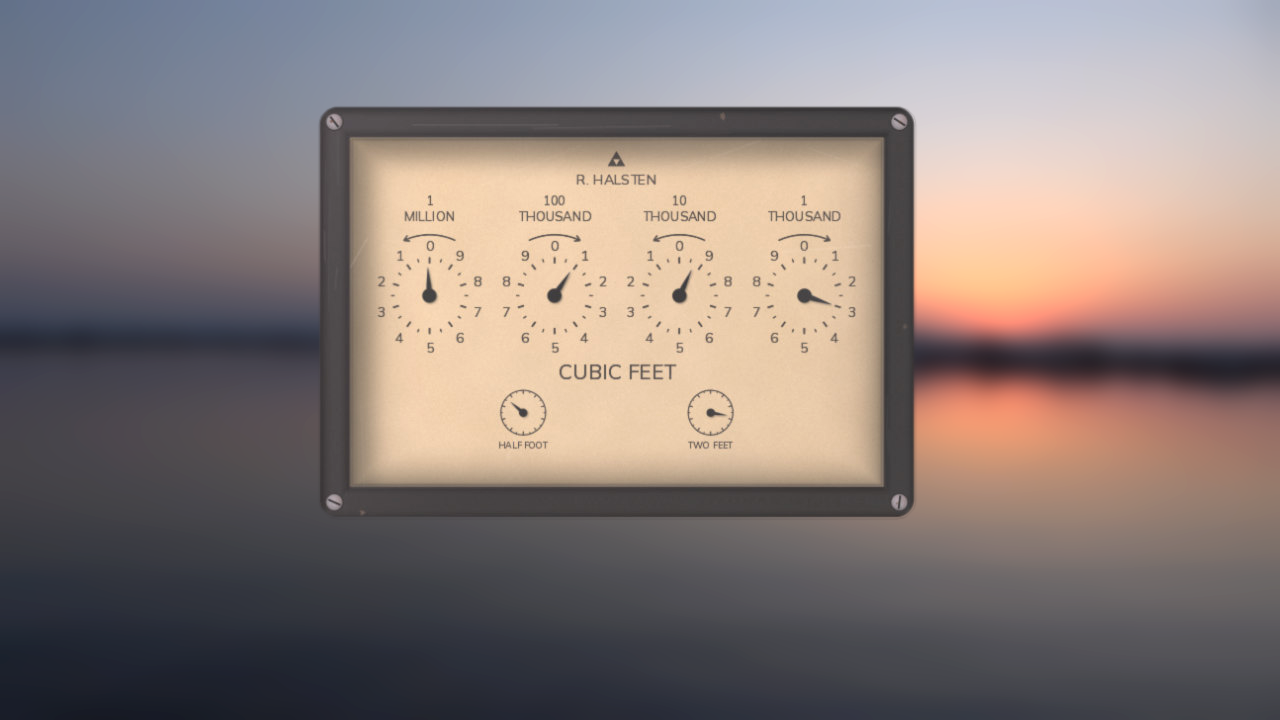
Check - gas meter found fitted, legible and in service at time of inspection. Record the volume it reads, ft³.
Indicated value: 9300 ft³
